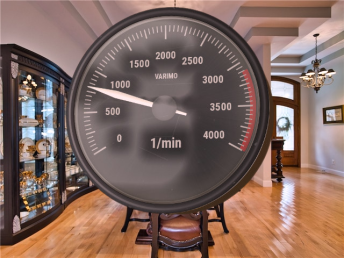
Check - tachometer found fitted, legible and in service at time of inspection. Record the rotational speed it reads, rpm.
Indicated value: 800 rpm
